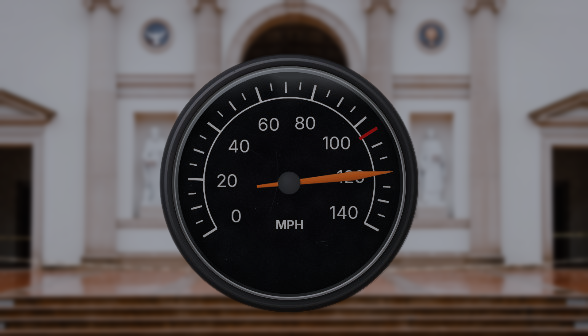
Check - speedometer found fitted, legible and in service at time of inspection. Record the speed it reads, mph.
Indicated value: 120 mph
